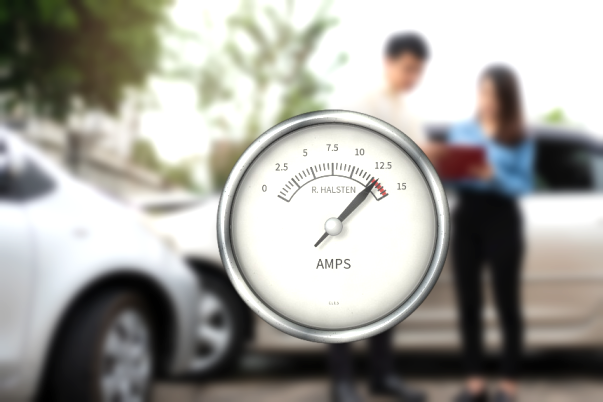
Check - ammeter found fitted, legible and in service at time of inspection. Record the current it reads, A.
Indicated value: 13 A
